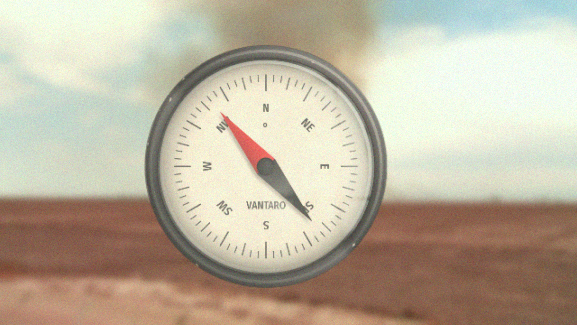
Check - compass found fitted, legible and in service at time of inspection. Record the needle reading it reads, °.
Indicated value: 320 °
